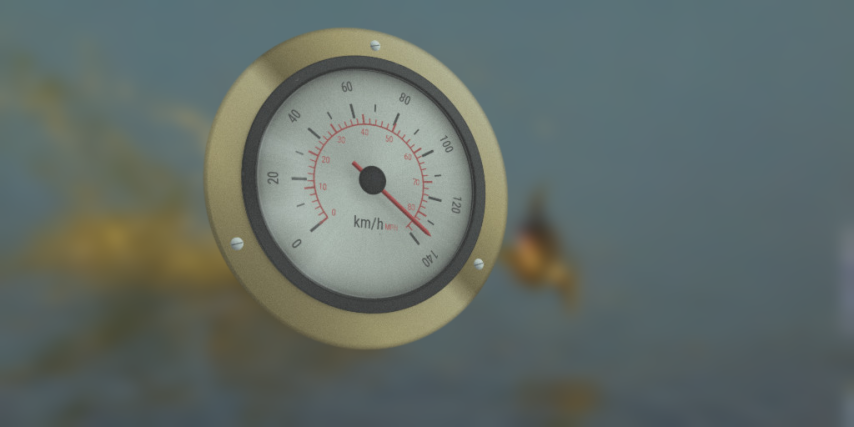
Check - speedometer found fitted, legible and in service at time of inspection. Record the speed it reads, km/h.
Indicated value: 135 km/h
